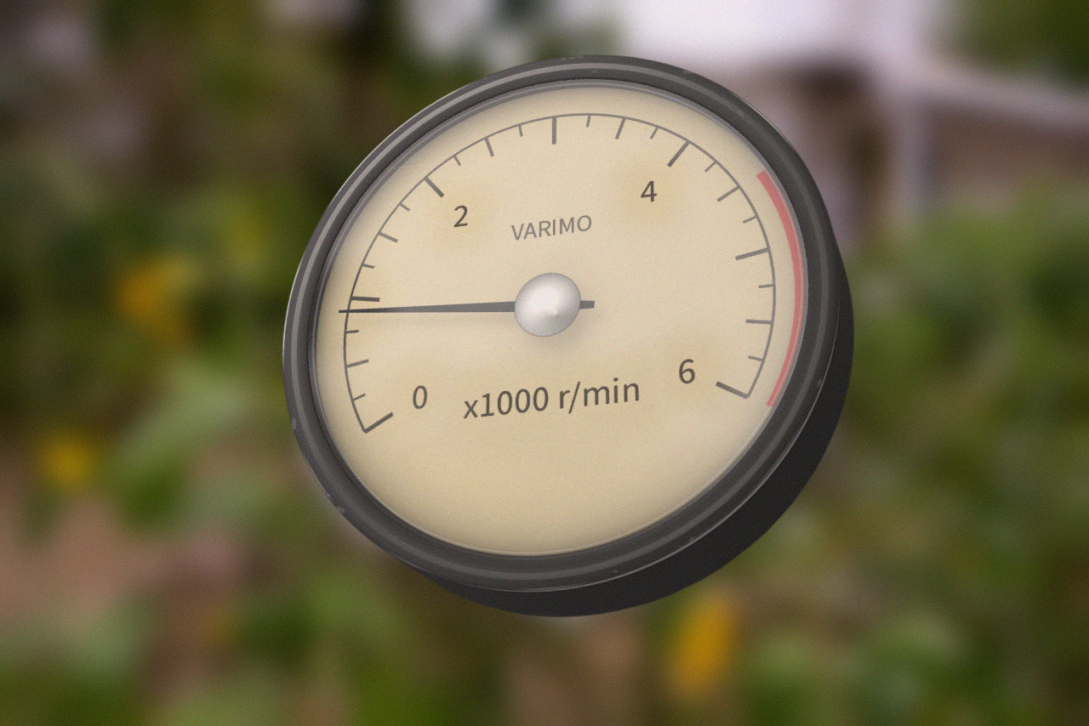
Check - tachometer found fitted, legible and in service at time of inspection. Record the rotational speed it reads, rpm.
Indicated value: 875 rpm
